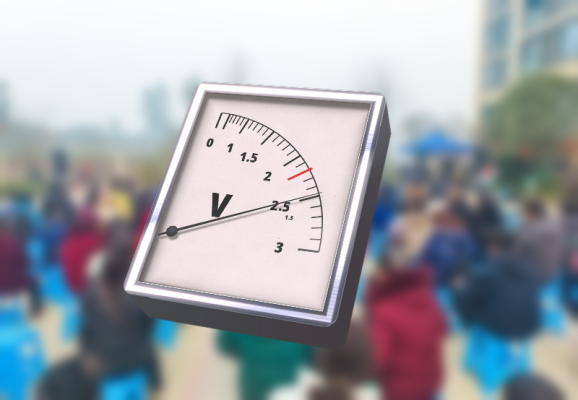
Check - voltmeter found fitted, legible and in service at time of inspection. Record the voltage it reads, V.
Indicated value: 2.5 V
